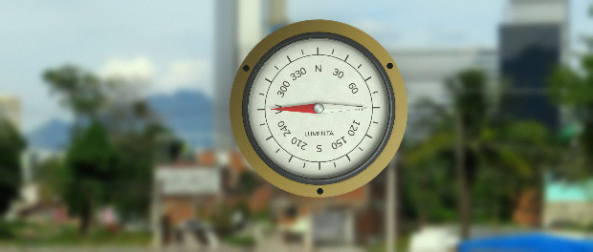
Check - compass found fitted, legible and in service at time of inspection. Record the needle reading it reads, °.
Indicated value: 270 °
